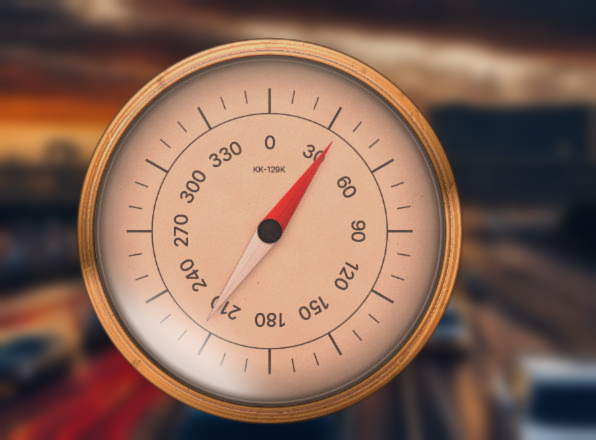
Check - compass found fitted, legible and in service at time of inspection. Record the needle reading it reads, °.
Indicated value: 35 °
